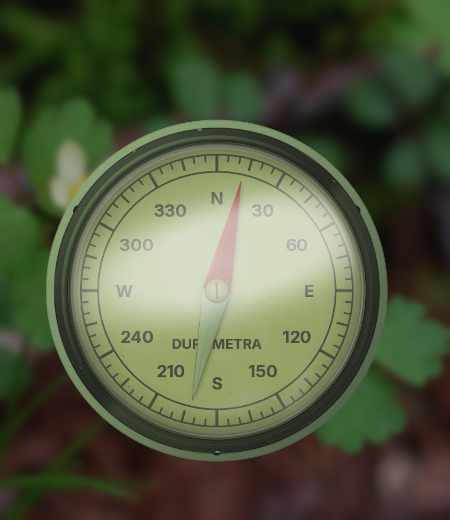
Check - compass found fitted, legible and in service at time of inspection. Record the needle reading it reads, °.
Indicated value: 12.5 °
